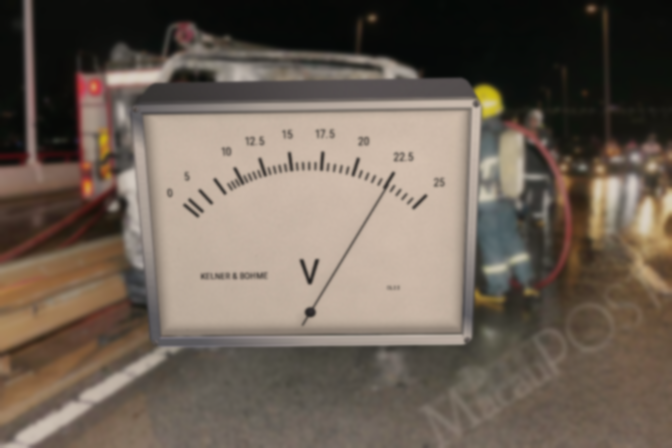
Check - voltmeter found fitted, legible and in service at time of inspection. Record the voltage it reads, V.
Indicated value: 22.5 V
